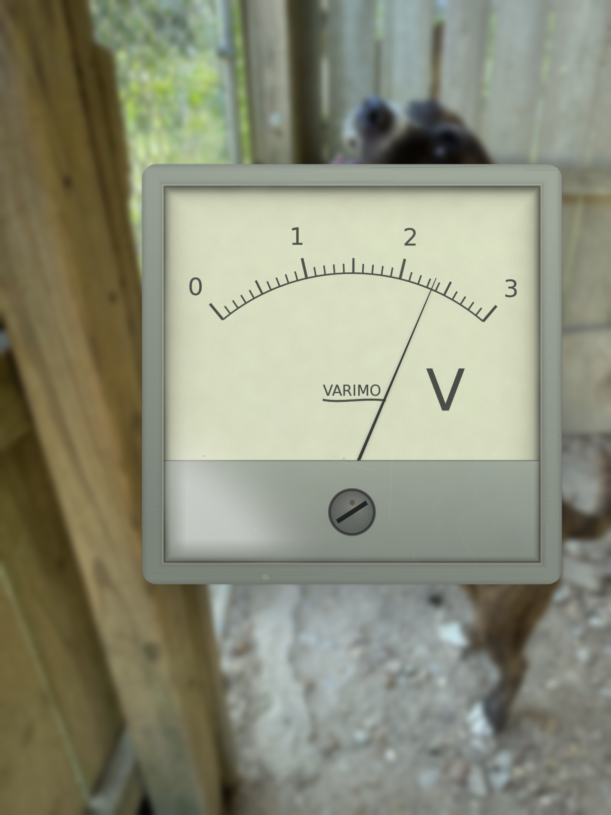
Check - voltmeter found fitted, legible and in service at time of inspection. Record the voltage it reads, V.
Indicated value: 2.35 V
